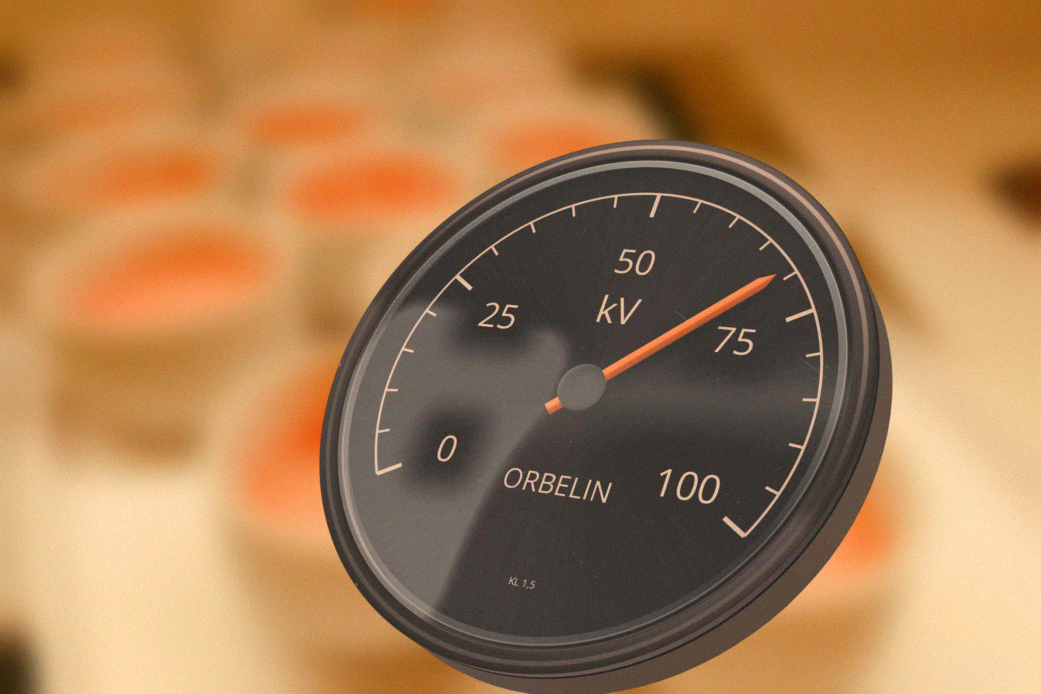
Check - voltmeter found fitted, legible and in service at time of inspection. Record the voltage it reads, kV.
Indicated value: 70 kV
